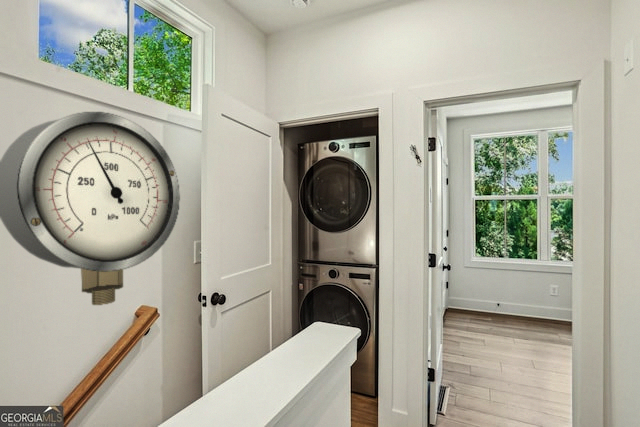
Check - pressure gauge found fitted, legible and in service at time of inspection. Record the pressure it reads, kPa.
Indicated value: 400 kPa
